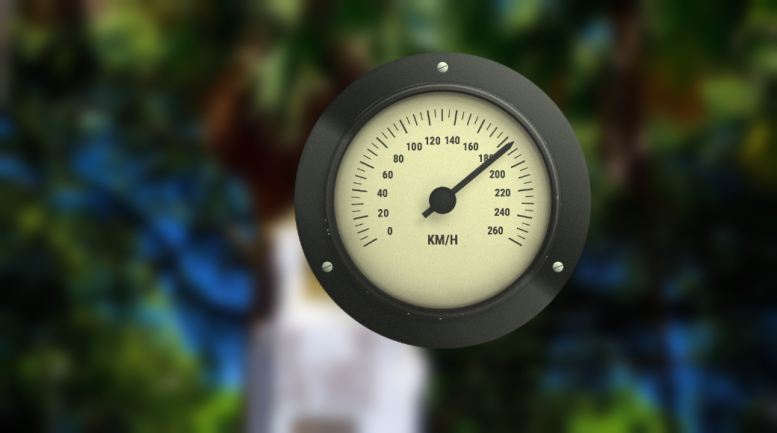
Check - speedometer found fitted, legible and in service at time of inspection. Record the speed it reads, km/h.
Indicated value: 185 km/h
